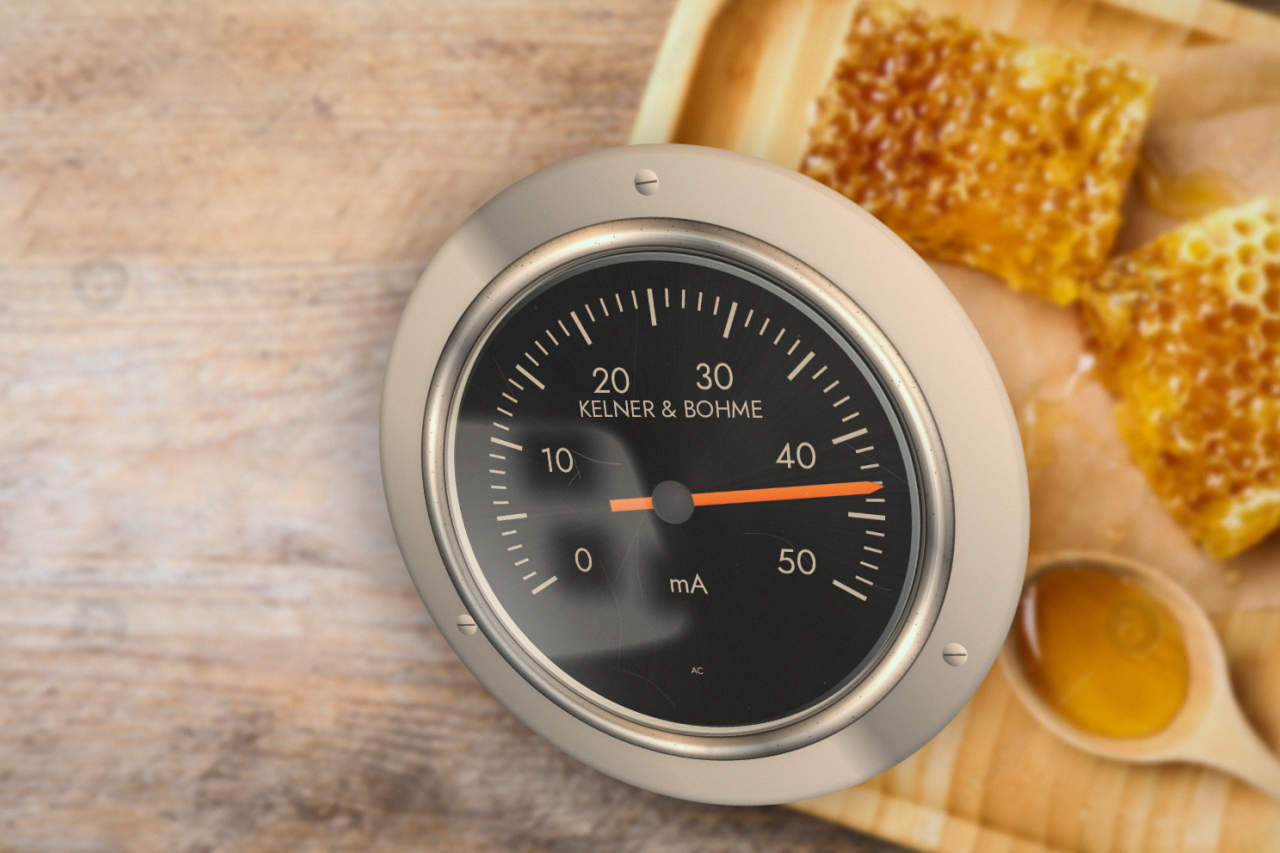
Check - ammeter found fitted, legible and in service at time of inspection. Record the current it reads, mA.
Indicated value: 43 mA
